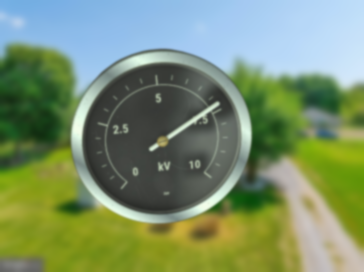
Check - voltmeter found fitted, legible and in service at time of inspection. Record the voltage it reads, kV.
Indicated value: 7.25 kV
